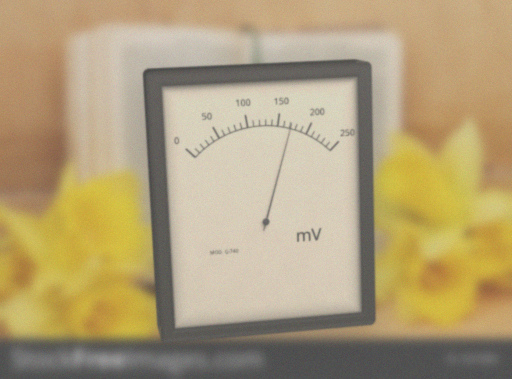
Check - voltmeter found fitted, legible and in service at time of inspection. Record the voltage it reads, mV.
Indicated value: 170 mV
